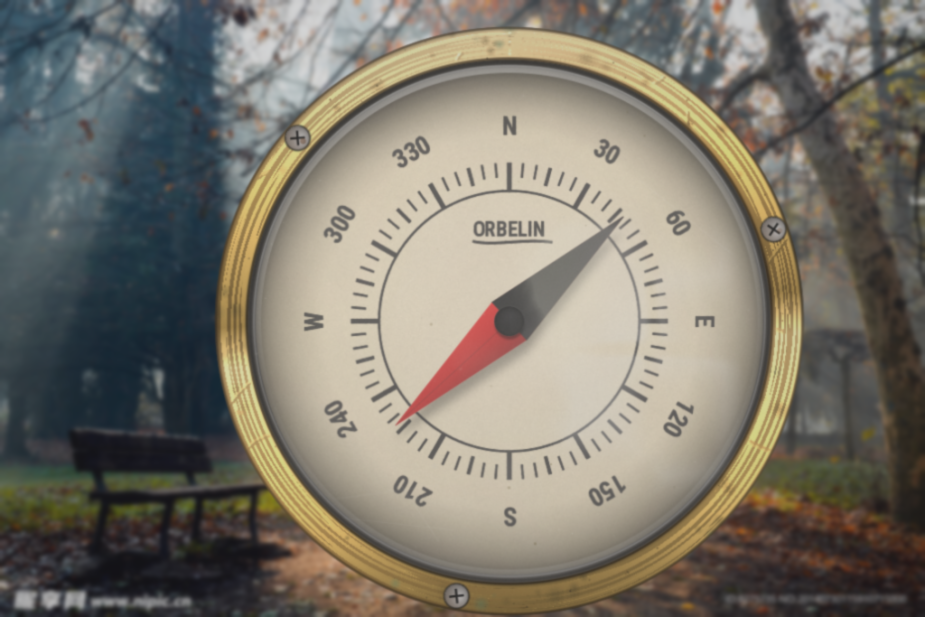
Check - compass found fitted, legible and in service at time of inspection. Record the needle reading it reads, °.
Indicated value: 227.5 °
